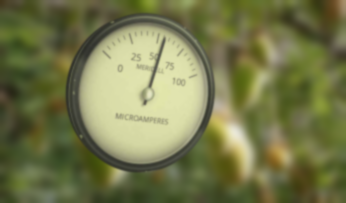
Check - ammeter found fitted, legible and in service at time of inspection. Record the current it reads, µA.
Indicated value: 55 µA
